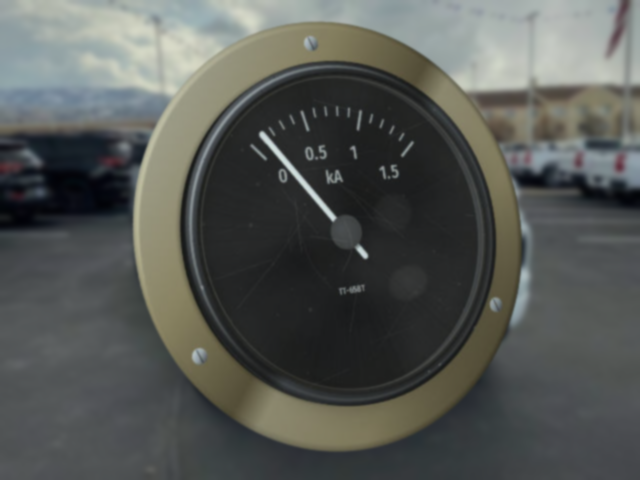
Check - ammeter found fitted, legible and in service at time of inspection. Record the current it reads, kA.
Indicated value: 0.1 kA
